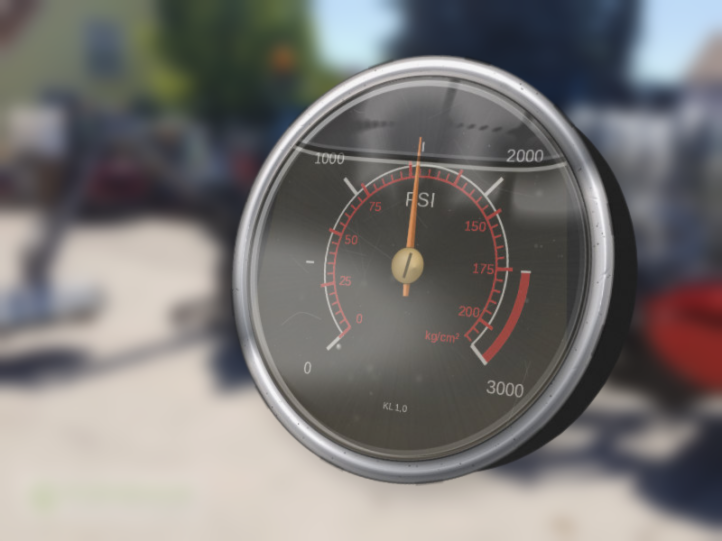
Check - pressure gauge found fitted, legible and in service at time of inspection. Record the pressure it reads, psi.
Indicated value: 1500 psi
